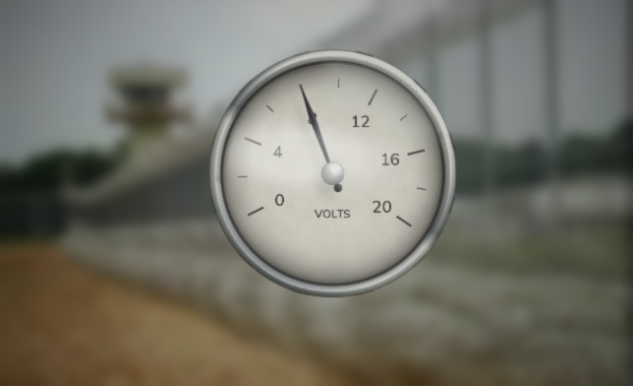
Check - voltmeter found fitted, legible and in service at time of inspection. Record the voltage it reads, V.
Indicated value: 8 V
